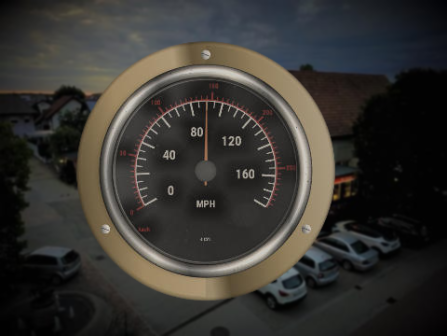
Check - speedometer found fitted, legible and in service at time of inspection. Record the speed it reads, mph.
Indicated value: 90 mph
